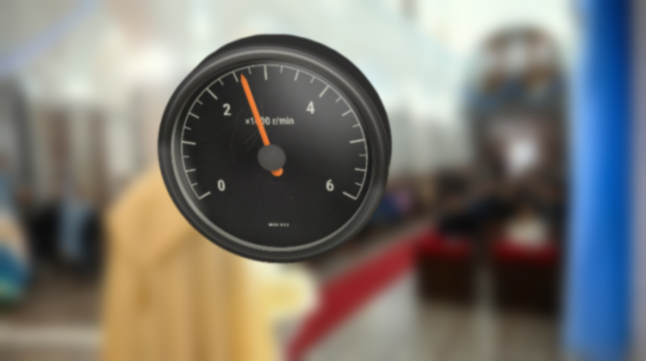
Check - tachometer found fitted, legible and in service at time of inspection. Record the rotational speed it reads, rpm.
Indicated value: 2625 rpm
